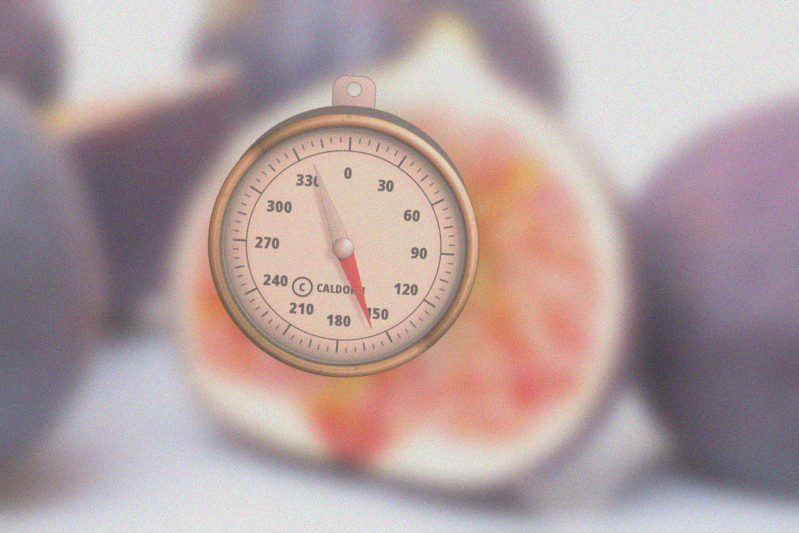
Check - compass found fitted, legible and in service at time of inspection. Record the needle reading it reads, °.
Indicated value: 157.5 °
